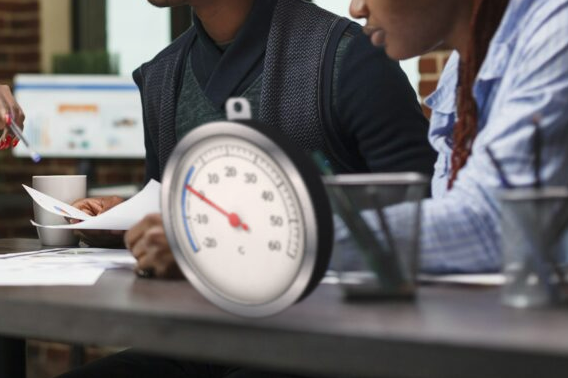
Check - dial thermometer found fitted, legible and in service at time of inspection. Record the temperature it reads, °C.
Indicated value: 0 °C
